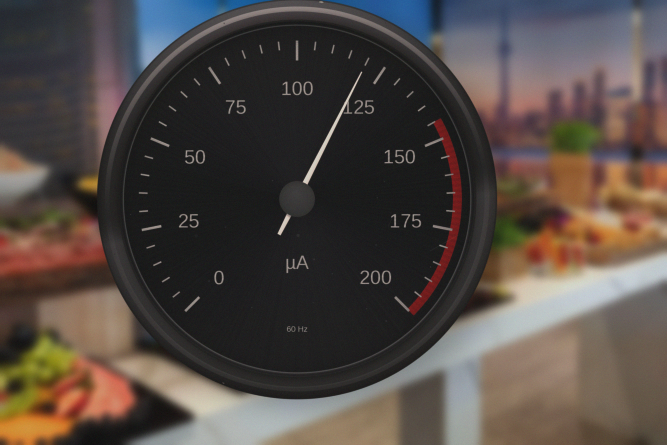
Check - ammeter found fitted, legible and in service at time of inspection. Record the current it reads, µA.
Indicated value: 120 µA
